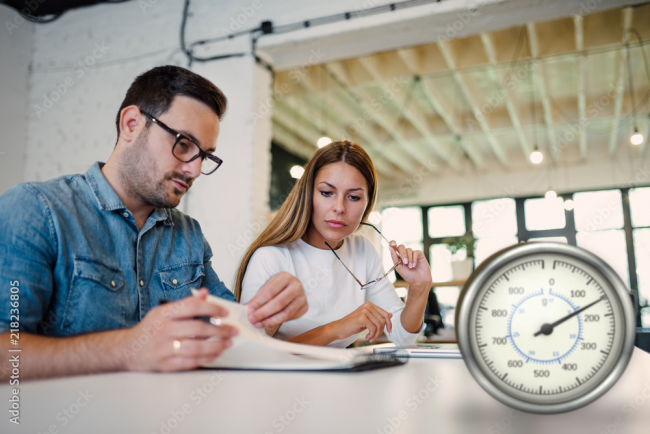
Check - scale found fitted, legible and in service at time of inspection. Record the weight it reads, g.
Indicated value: 150 g
